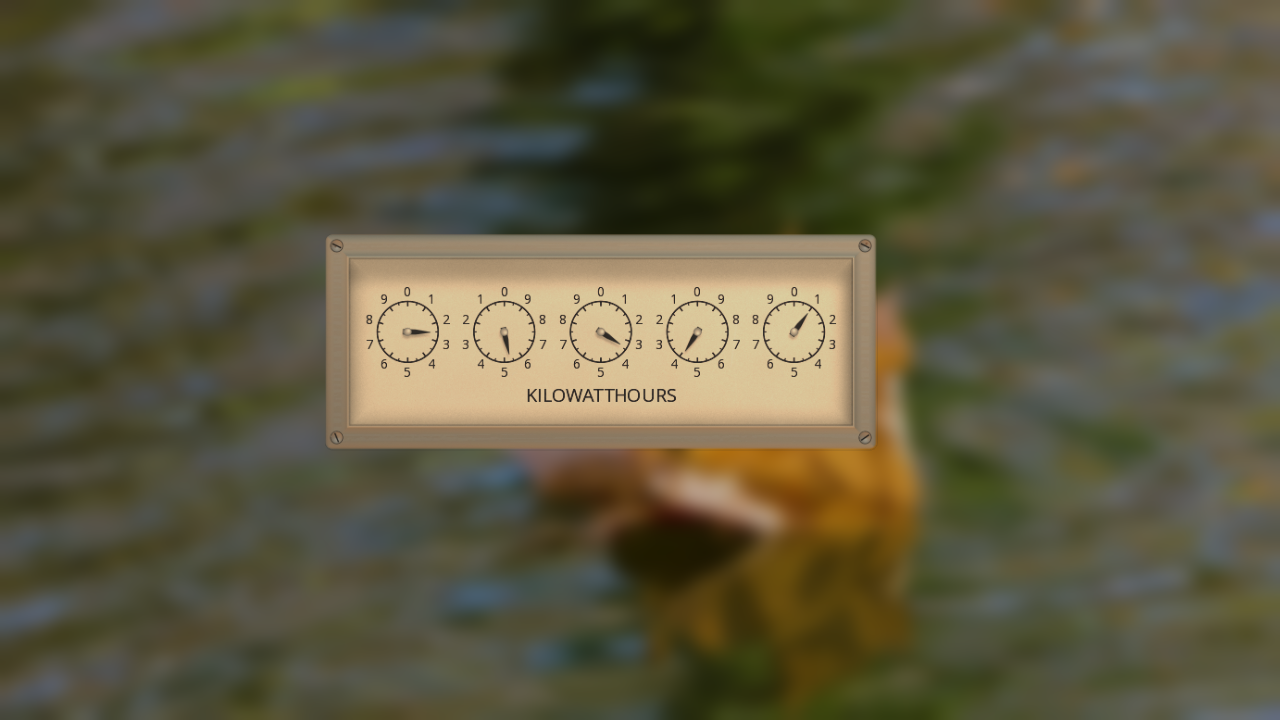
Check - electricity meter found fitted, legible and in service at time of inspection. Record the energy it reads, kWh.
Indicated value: 25341 kWh
